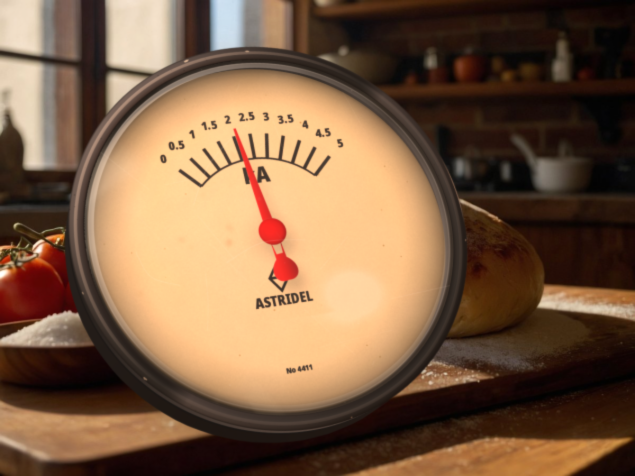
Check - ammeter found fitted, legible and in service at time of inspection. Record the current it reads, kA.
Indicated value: 2 kA
